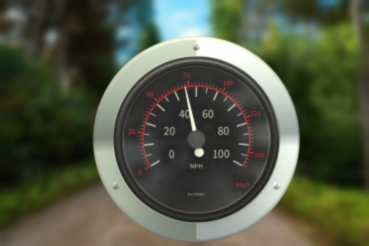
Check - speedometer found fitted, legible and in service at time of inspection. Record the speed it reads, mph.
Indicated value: 45 mph
